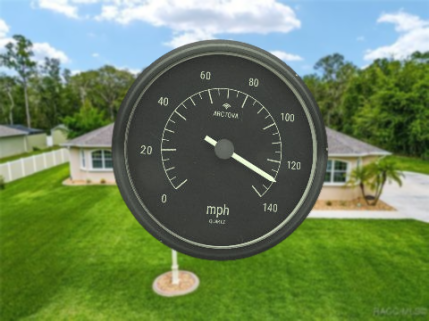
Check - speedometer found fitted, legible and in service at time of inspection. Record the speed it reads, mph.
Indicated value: 130 mph
